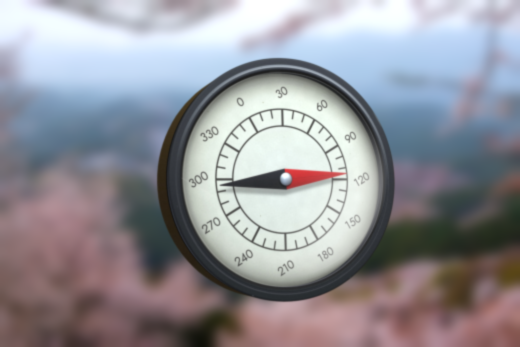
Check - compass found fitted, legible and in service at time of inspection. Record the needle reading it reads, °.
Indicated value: 115 °
